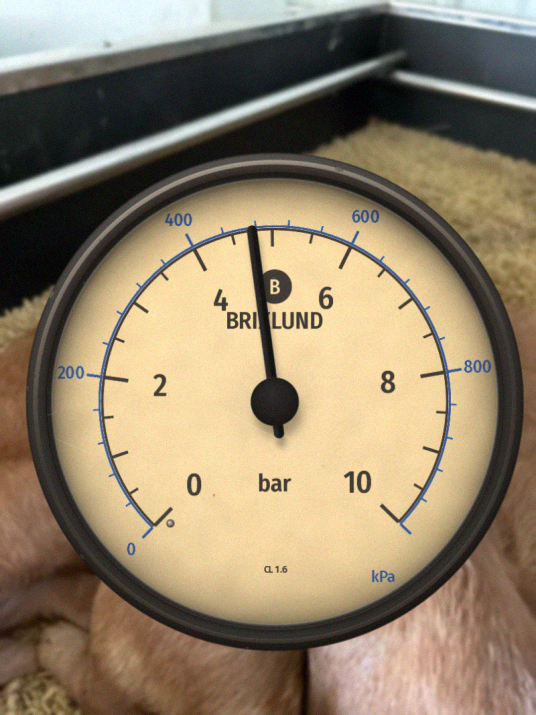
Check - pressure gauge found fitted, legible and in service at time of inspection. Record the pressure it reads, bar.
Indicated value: 4.75 bar
